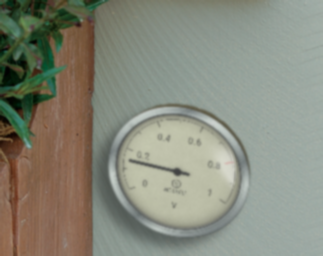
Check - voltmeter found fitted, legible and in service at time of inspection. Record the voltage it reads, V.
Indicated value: 0.15 V
